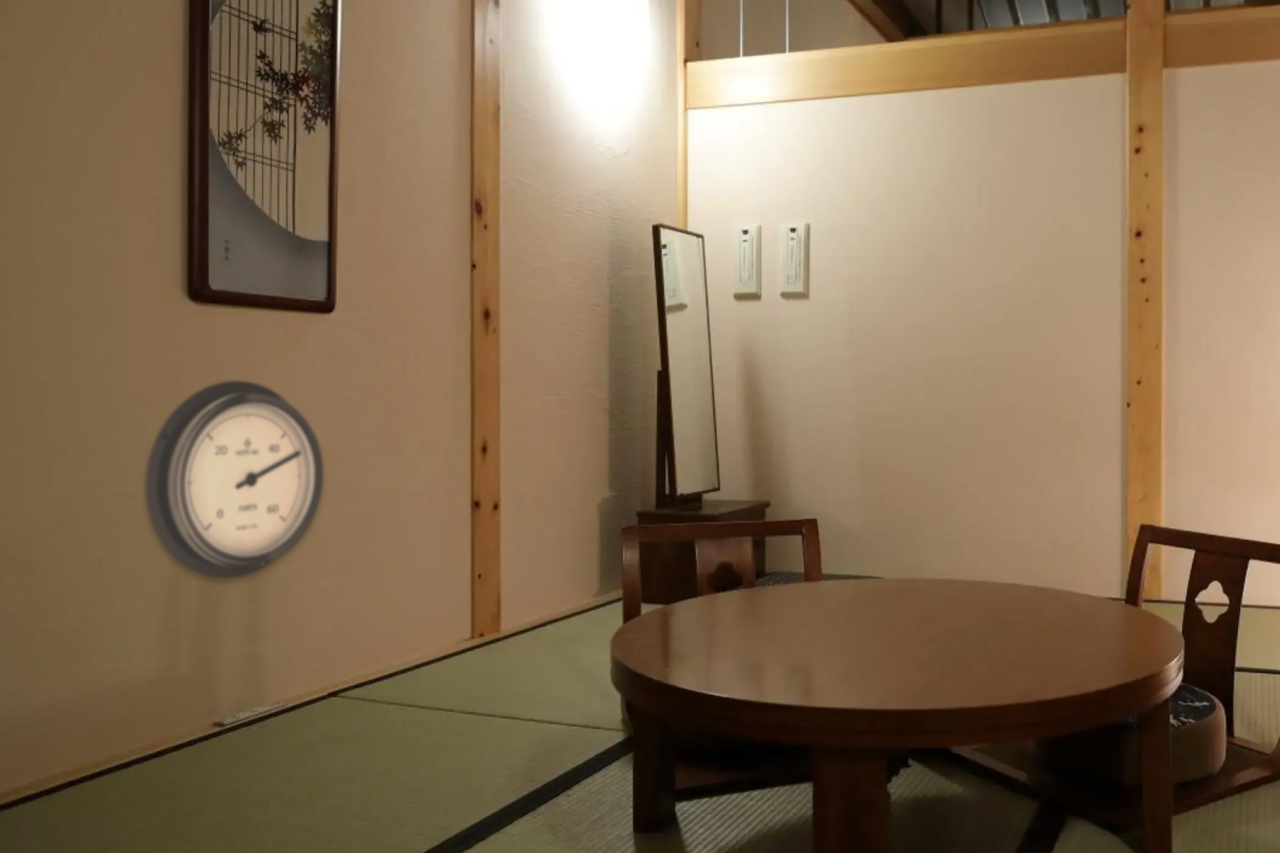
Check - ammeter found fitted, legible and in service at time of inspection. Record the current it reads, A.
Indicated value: 45 A
